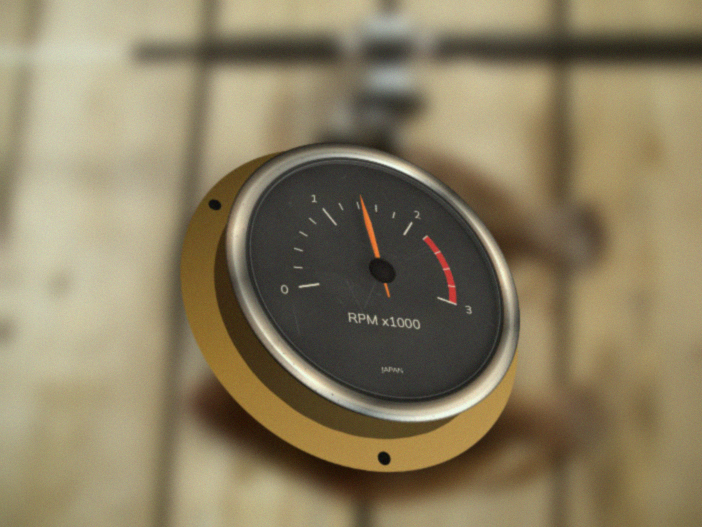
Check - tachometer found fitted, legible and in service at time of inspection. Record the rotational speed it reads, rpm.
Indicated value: 1400 rpm
